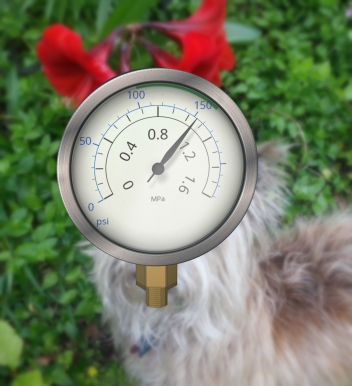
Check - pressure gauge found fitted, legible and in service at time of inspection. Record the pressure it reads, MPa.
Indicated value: 1.05 MPa
